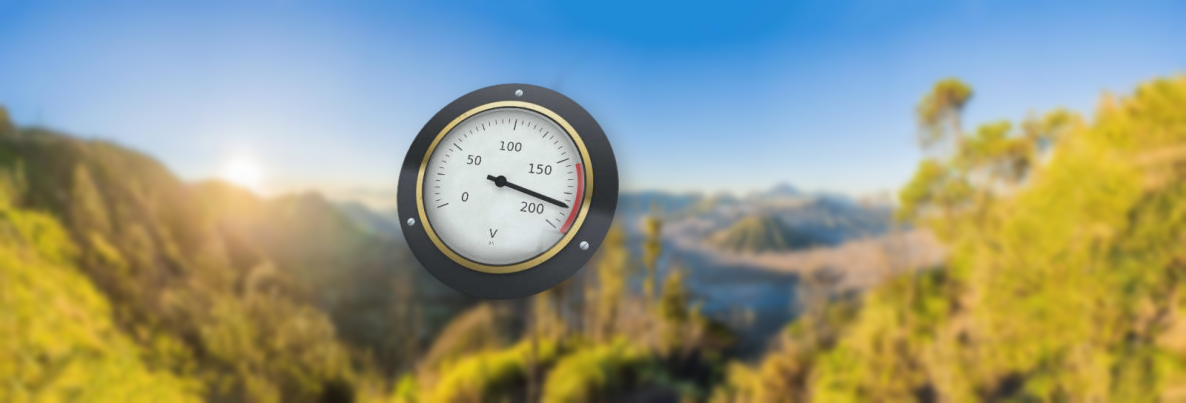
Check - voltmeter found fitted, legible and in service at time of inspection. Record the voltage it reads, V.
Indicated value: 185 V
